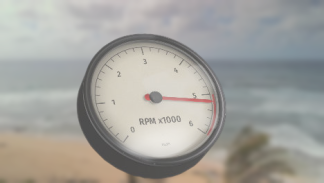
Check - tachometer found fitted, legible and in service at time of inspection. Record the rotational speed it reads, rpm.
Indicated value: 5200 rpm
